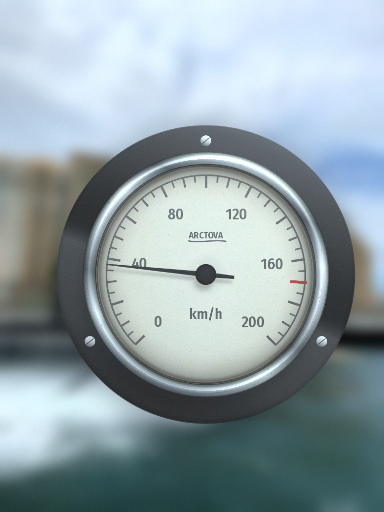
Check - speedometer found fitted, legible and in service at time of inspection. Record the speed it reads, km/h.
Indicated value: 37.5 km/h
